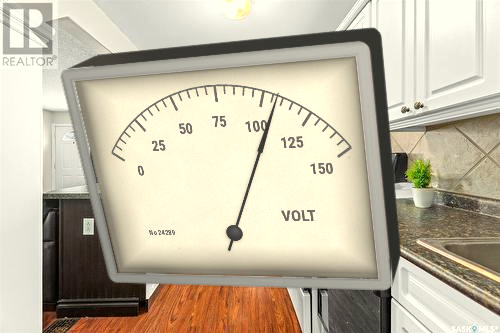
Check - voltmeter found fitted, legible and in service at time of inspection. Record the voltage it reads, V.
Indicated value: 107.5 V
